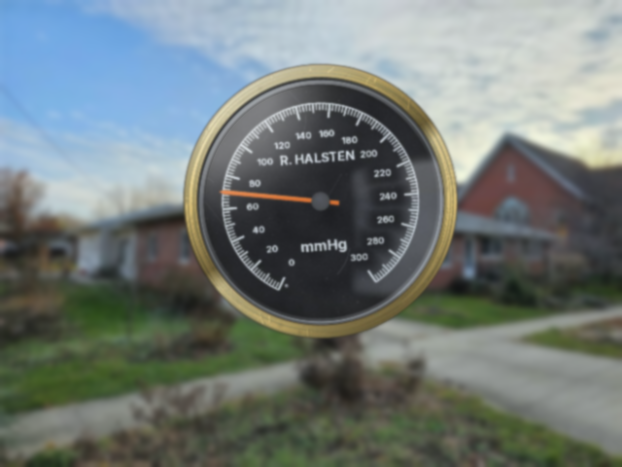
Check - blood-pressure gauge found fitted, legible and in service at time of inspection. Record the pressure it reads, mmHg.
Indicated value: 70 mmHg
